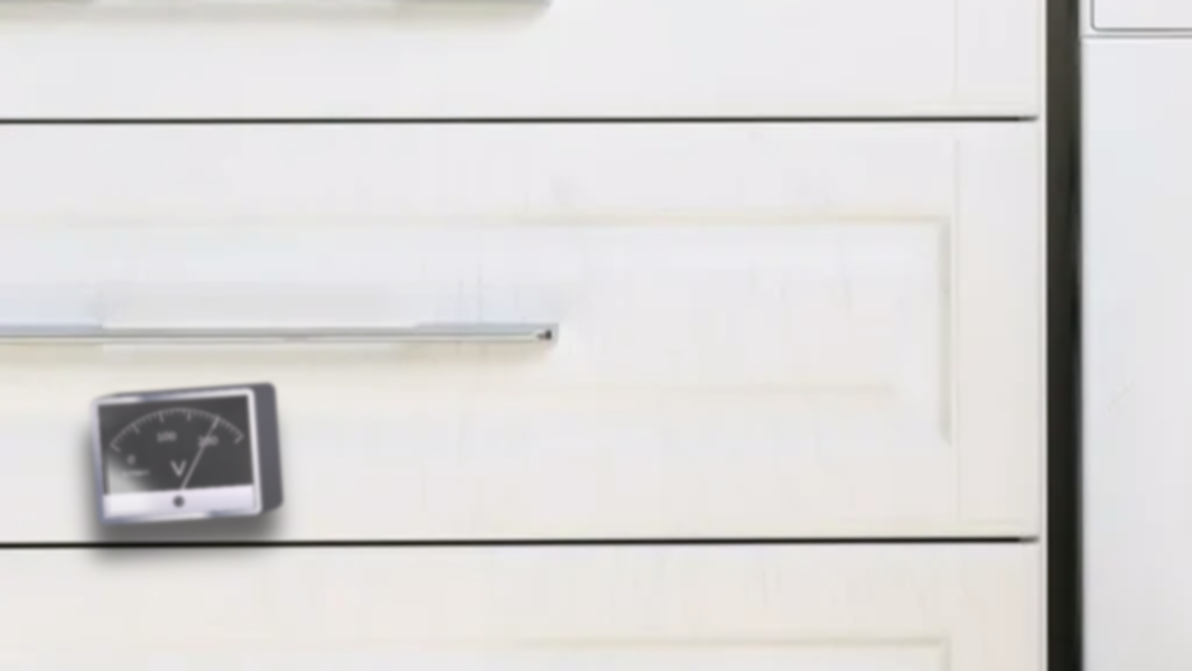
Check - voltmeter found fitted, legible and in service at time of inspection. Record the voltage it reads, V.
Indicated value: 200 V
